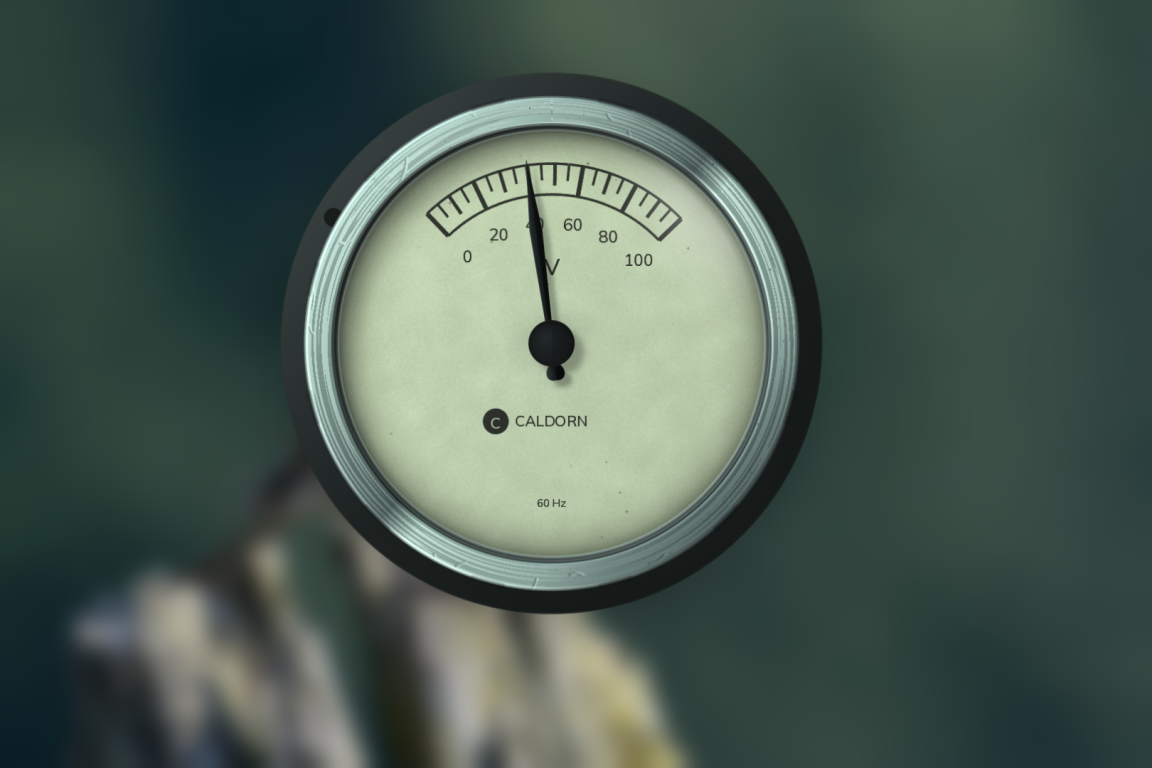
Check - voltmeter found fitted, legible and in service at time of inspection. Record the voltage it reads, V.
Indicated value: 40 V
